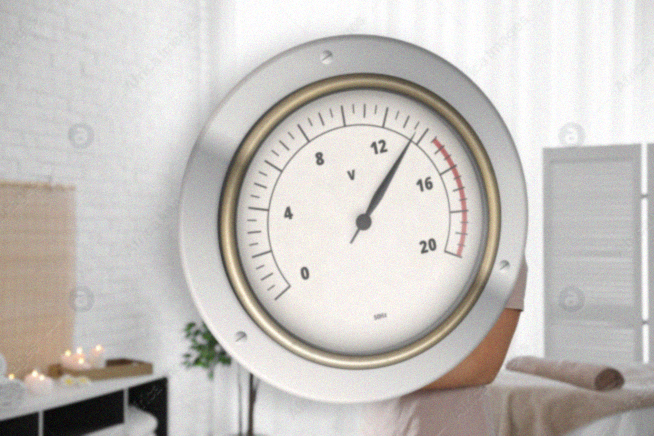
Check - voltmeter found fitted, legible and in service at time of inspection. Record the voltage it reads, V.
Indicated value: 13.5 V
